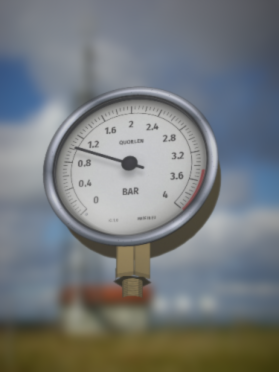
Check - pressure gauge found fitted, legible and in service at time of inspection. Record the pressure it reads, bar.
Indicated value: 1 bar
